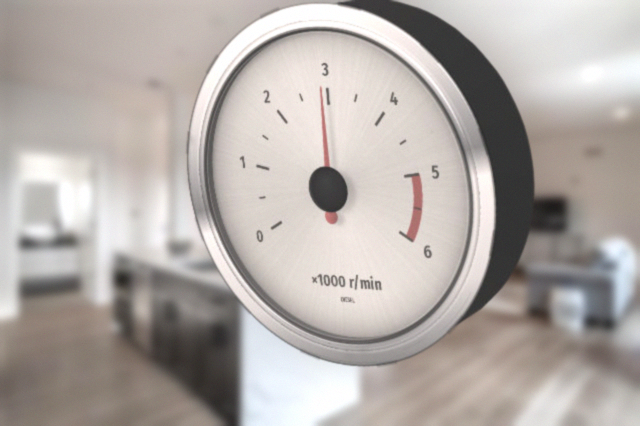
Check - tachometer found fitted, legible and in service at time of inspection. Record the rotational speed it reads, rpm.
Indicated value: 3000 rpm
